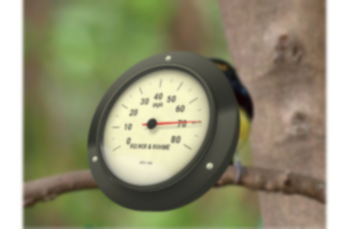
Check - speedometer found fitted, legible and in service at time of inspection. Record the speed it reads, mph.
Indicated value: 70 mph
